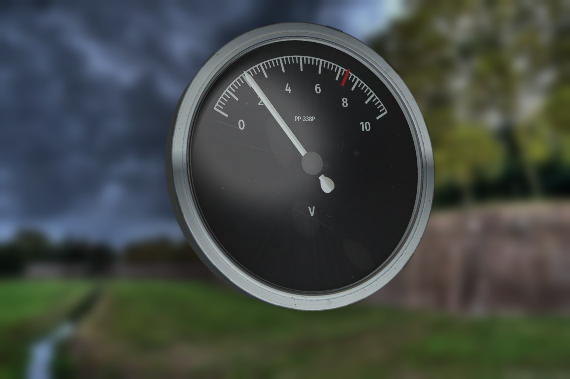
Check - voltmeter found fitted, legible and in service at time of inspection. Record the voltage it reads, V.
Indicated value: 2 V
